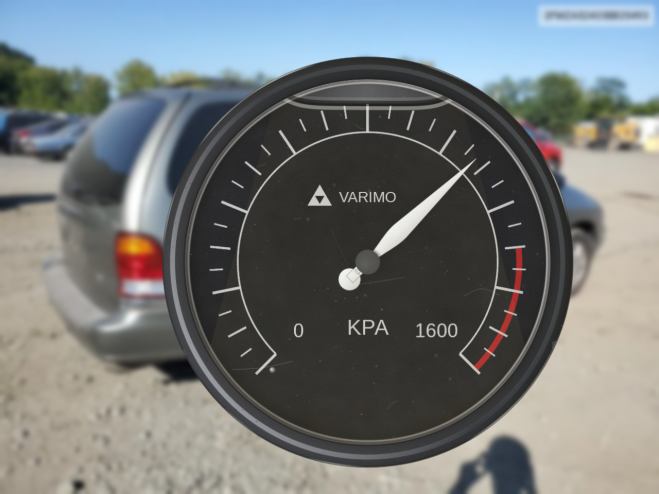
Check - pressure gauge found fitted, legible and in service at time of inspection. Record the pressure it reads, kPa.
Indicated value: 1075 kPa
